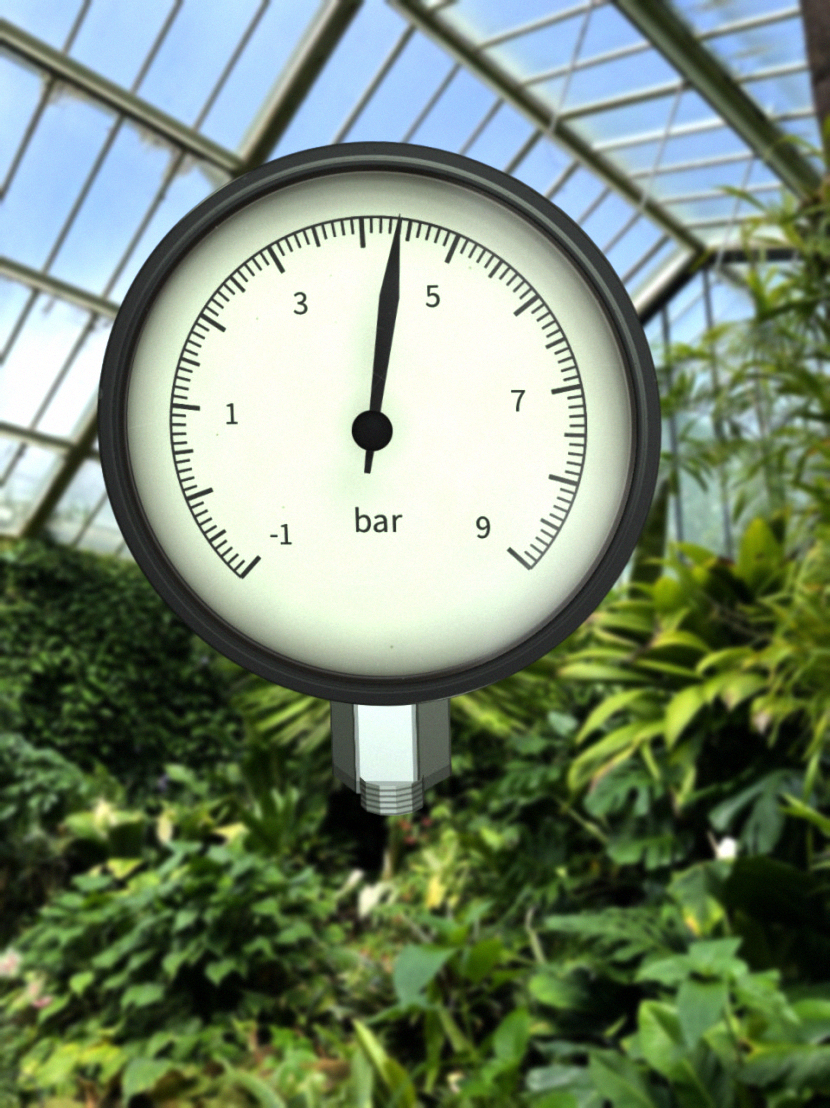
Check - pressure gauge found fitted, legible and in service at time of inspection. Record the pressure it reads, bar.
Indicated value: 4.4 bar
